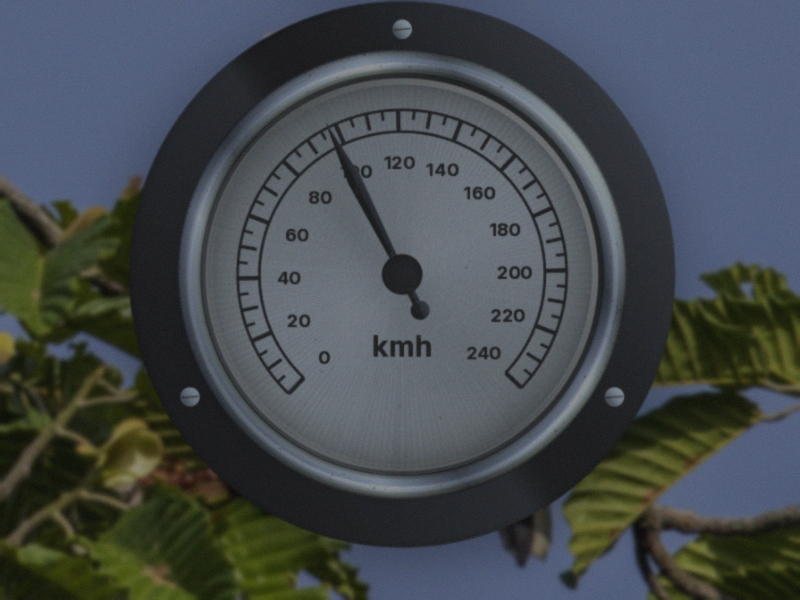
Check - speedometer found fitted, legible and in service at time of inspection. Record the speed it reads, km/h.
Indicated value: 97.5 km/h
